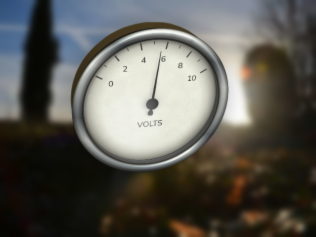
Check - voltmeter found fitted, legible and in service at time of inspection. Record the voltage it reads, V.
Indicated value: 5.5 V
